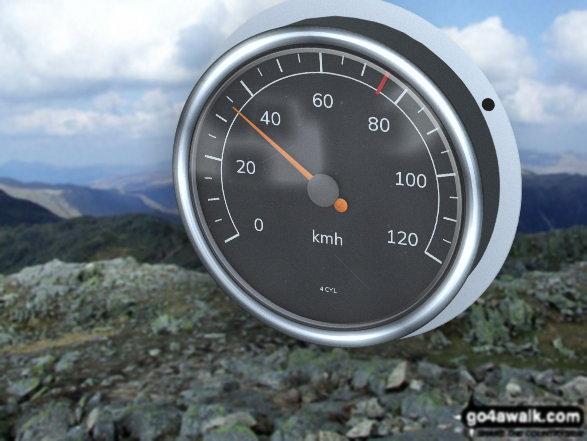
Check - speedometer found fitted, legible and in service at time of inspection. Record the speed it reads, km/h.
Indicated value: 35 km/h
